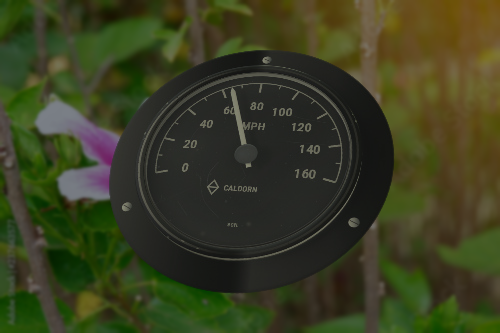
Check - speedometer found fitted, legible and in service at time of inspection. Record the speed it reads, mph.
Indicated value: 65 mph
